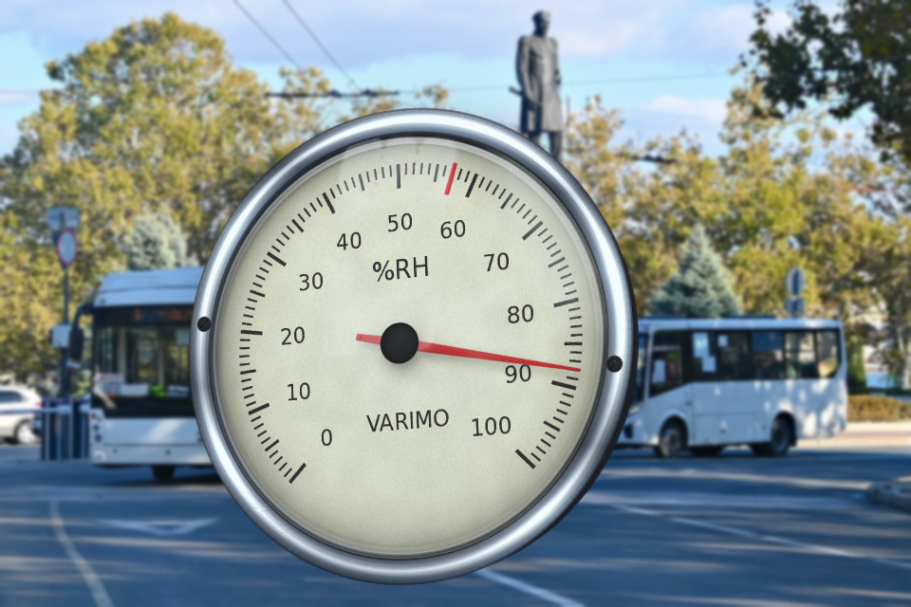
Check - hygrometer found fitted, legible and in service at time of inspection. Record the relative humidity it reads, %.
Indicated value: 88 %
